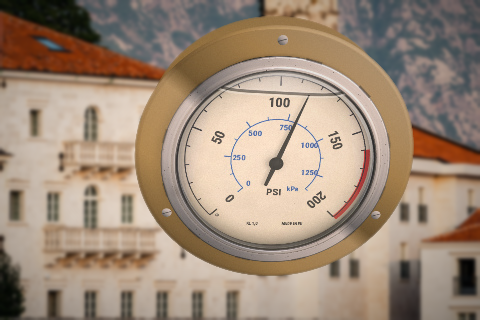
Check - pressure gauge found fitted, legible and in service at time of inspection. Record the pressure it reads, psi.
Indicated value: 115 psi
